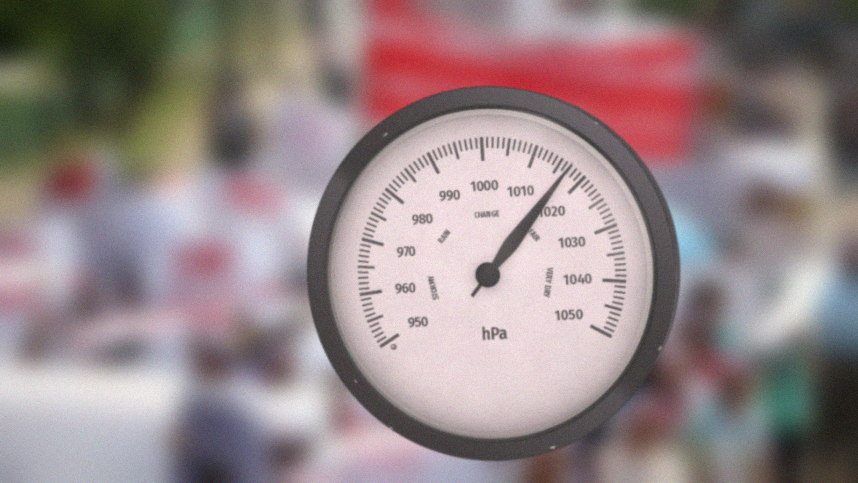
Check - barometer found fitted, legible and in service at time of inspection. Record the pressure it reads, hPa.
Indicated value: 1017 hPa
